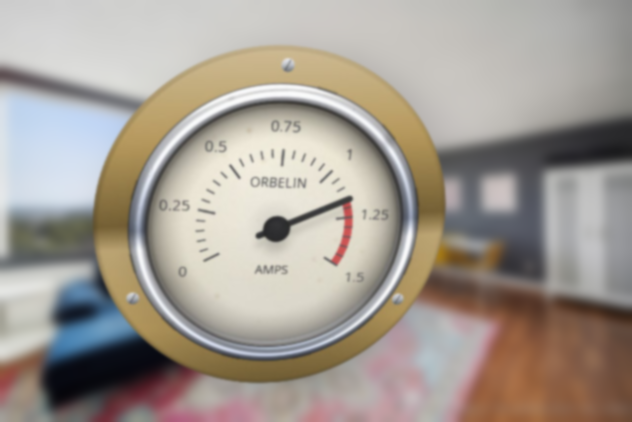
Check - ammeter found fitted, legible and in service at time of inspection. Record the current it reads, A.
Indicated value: 1.15 A
